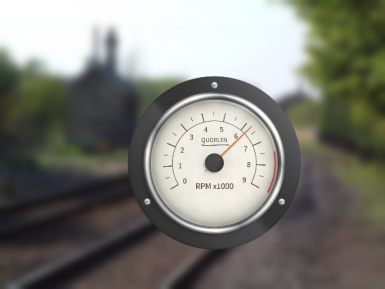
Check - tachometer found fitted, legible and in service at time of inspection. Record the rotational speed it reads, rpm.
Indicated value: 6250 rpm
